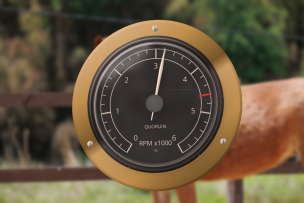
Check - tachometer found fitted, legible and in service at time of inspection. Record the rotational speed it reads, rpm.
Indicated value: 3200 rpm
